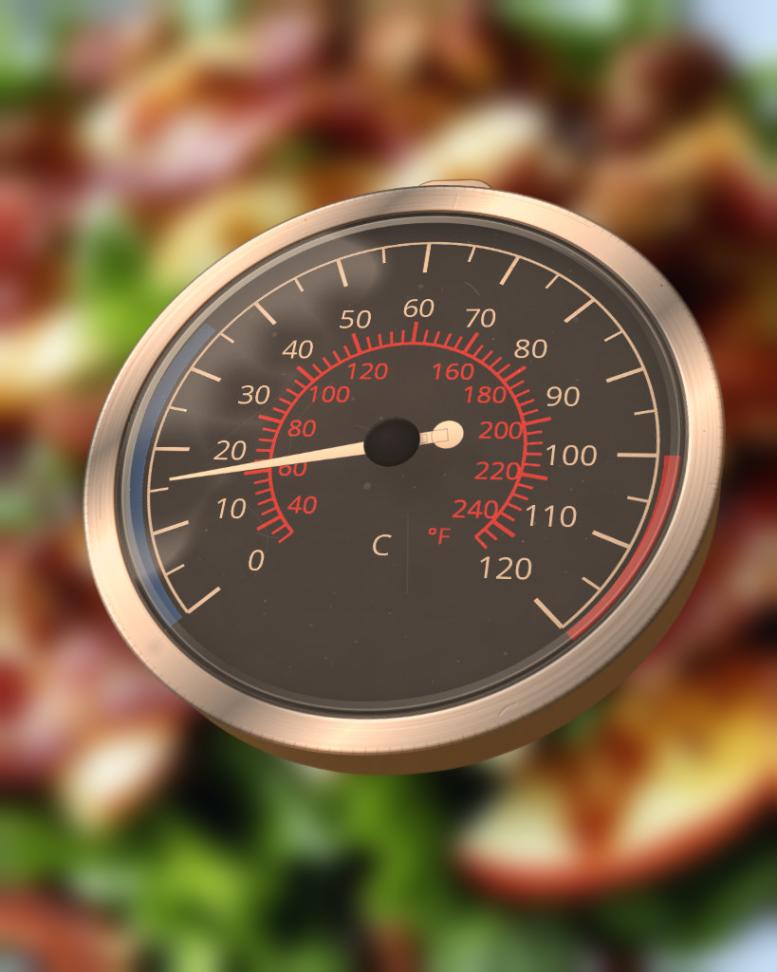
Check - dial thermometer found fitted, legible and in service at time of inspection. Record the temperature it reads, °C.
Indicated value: 15 °C
